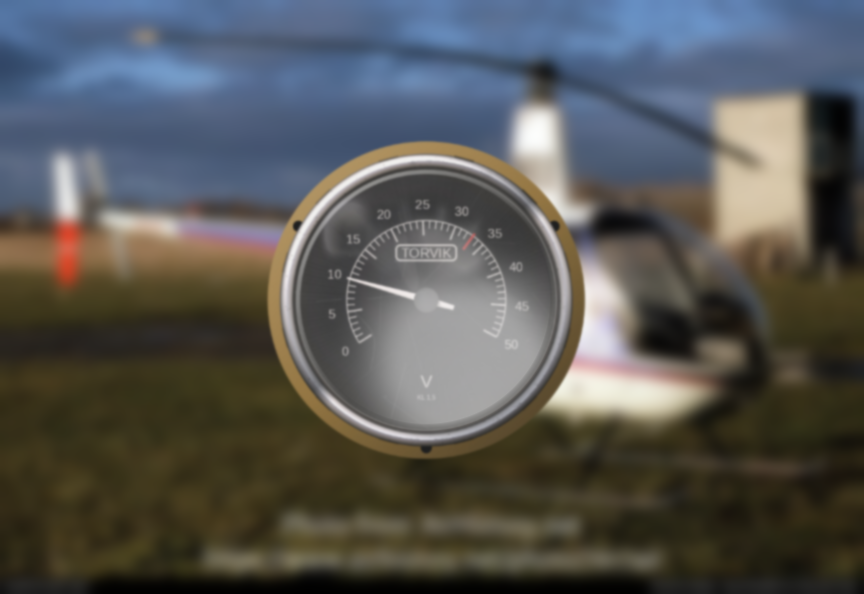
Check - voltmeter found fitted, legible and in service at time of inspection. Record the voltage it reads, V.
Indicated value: 10 V
